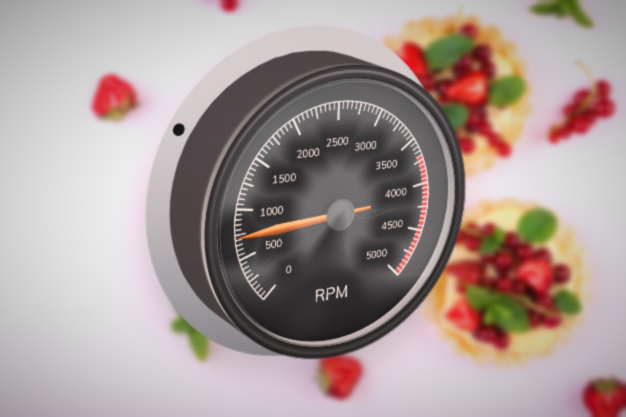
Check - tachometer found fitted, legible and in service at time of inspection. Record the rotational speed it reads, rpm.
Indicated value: 750 rpm
